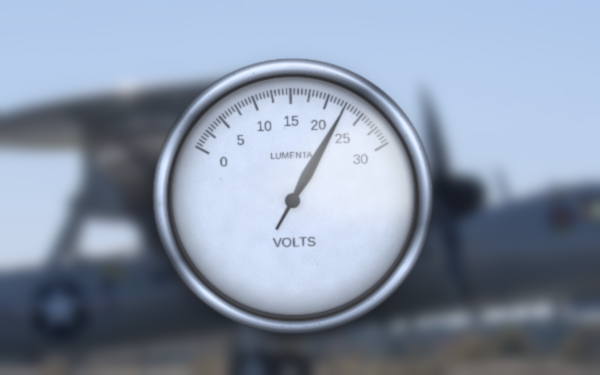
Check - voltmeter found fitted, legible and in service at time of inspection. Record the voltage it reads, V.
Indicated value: 22.5 V
